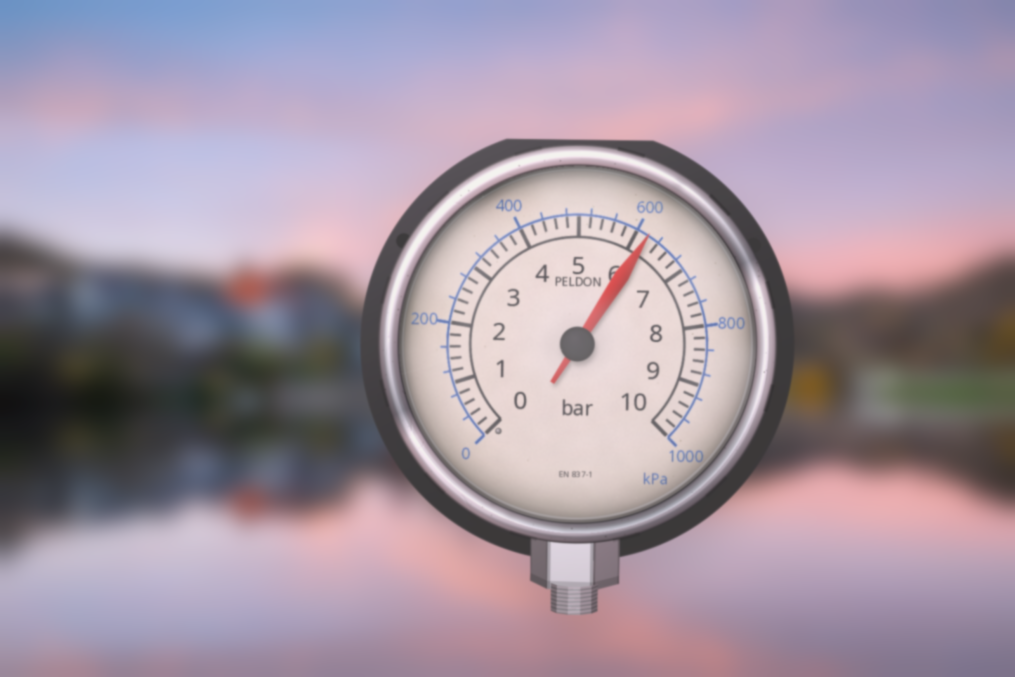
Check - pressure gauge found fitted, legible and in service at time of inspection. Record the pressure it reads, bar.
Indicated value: 6.2 bar
